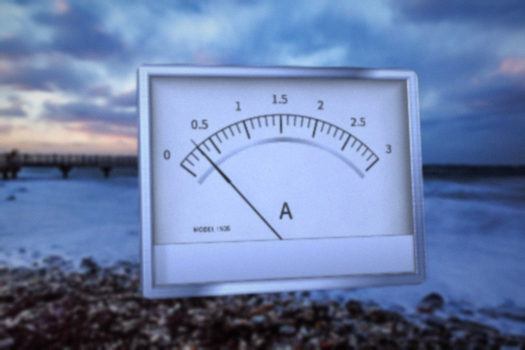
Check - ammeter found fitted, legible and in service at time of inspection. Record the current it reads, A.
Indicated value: 0.3 A
